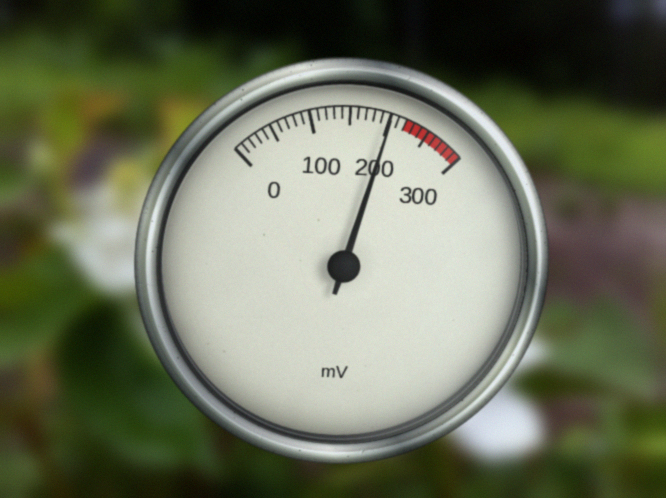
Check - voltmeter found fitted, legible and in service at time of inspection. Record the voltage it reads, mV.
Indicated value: 200 mV
